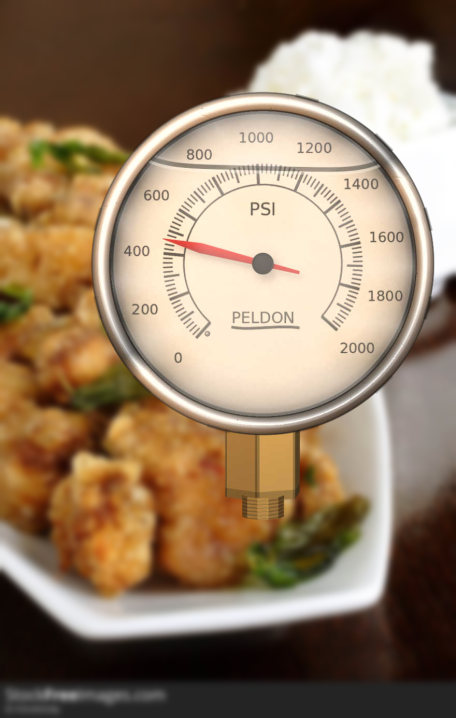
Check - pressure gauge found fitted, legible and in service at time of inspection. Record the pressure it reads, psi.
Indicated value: 460 psi
